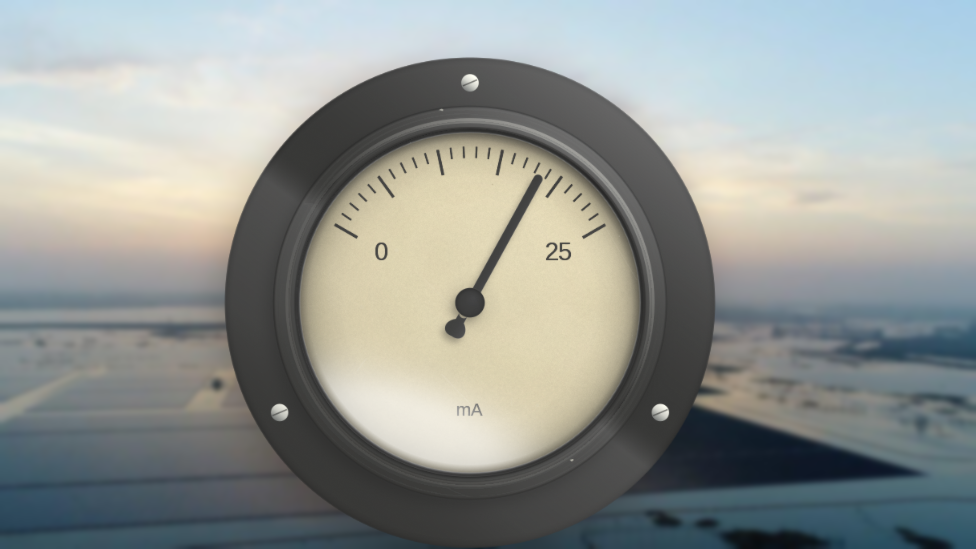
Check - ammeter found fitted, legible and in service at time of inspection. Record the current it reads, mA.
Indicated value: 18.5 mA
